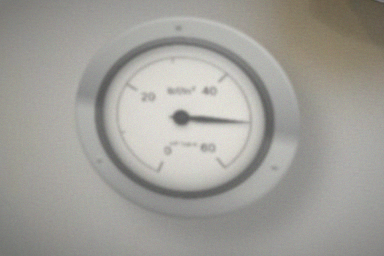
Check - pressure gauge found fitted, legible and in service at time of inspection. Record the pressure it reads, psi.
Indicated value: 50 psi
